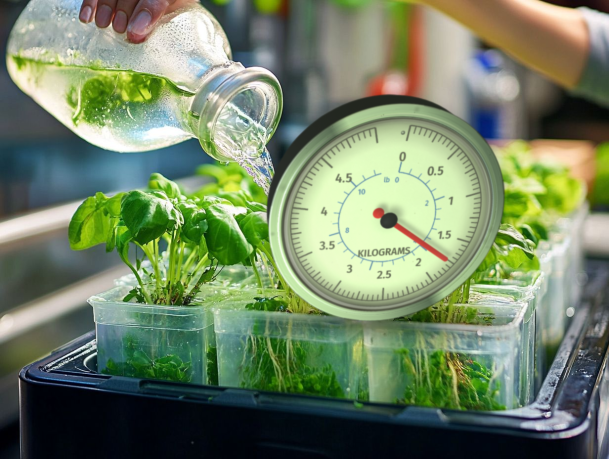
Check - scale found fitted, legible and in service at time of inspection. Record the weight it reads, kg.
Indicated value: 1.75 kg
